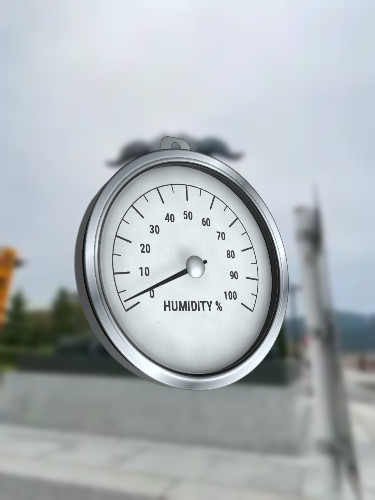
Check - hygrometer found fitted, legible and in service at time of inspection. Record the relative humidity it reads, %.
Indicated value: 2.5 %
